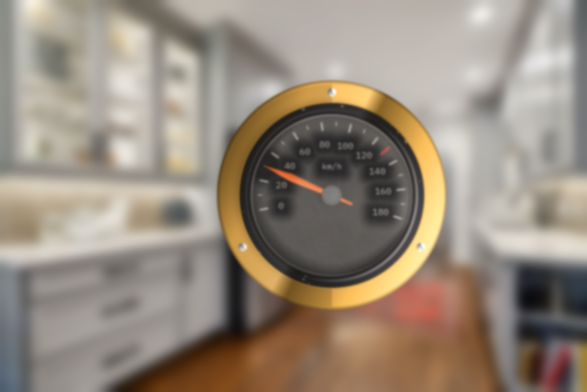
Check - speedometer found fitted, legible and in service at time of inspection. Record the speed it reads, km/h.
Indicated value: 30 km/h
